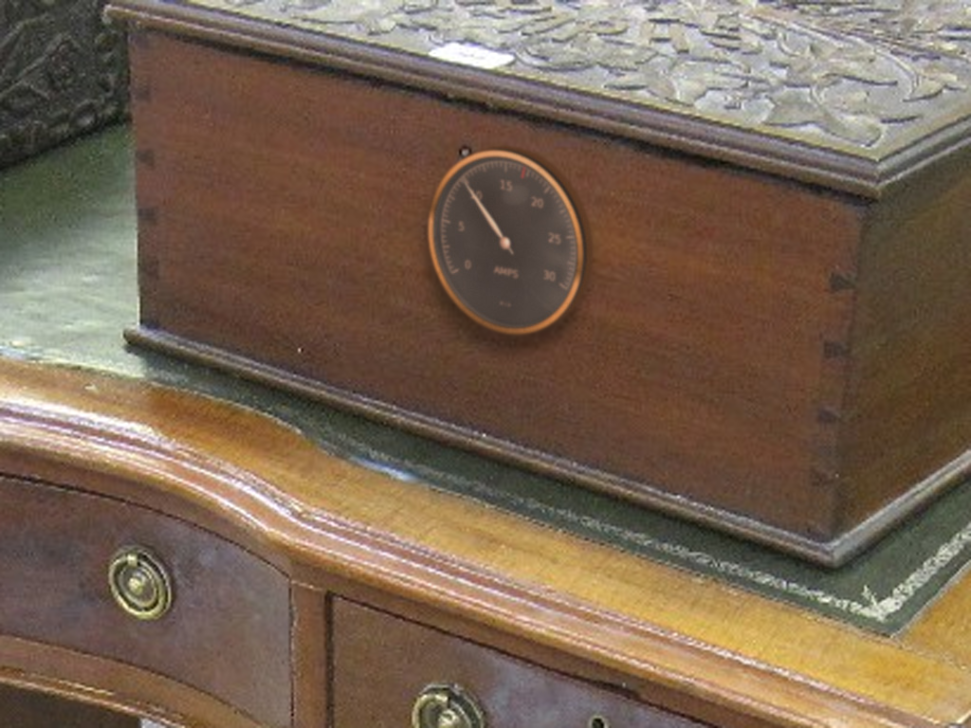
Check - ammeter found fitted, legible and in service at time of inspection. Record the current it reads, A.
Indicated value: 10 A
